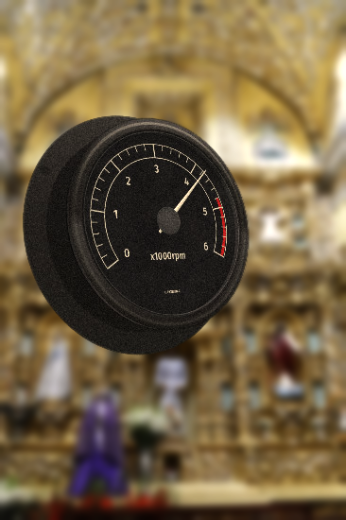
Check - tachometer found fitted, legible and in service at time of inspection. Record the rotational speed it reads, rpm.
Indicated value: 4200 rpm
